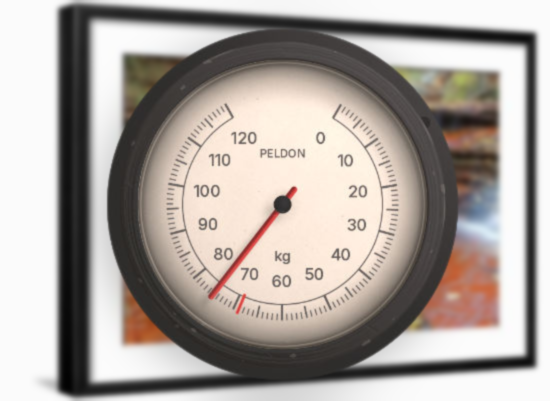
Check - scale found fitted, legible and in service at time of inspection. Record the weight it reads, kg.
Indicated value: 75 kg
